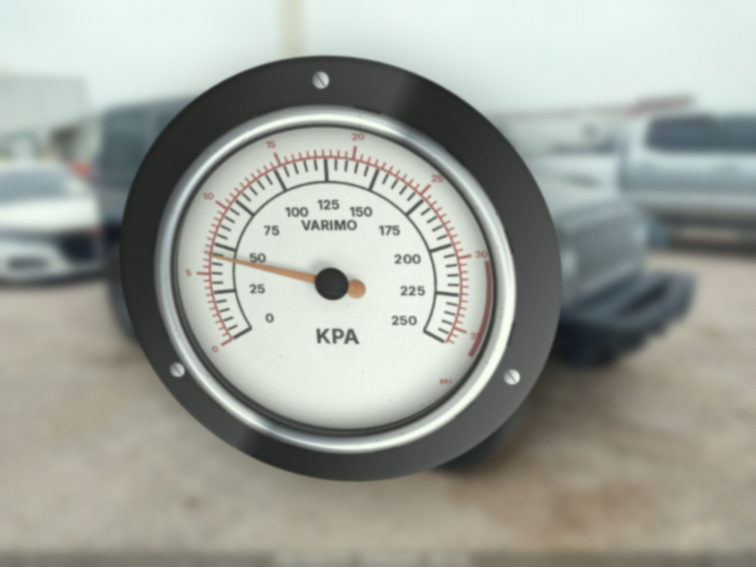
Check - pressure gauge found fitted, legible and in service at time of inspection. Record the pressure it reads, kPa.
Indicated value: 45 kPa
